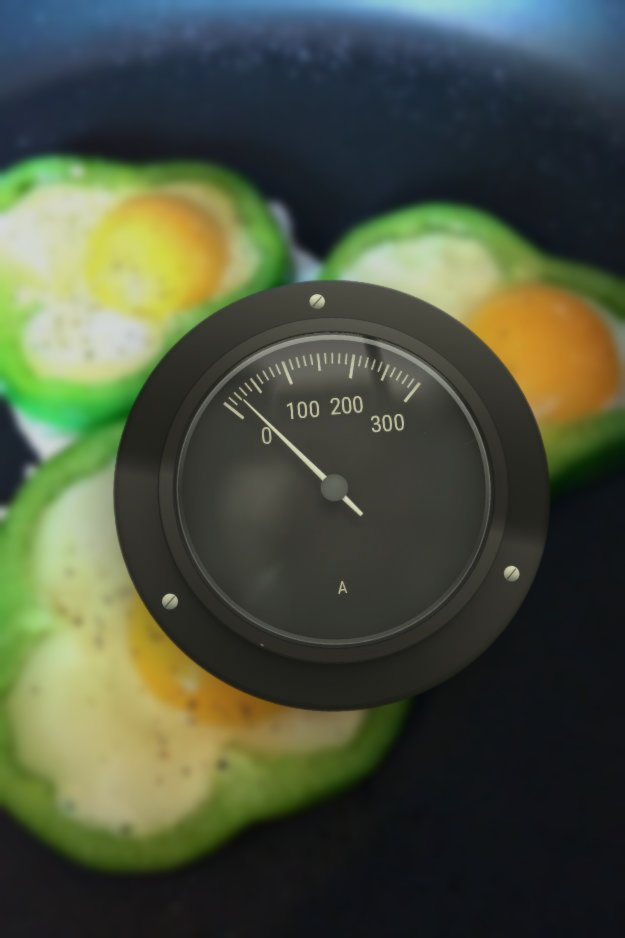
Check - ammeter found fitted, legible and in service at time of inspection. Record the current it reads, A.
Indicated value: 20 A
